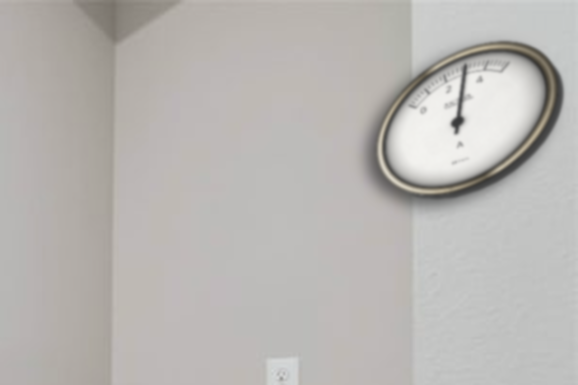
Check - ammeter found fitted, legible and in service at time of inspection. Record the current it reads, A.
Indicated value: 3 A
